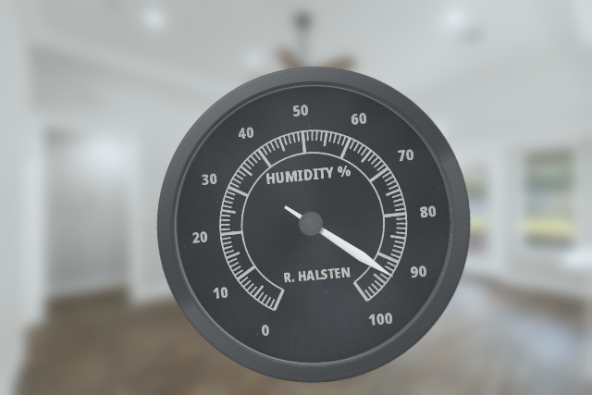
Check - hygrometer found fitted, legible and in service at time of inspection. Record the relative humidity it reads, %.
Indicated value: 93 %
